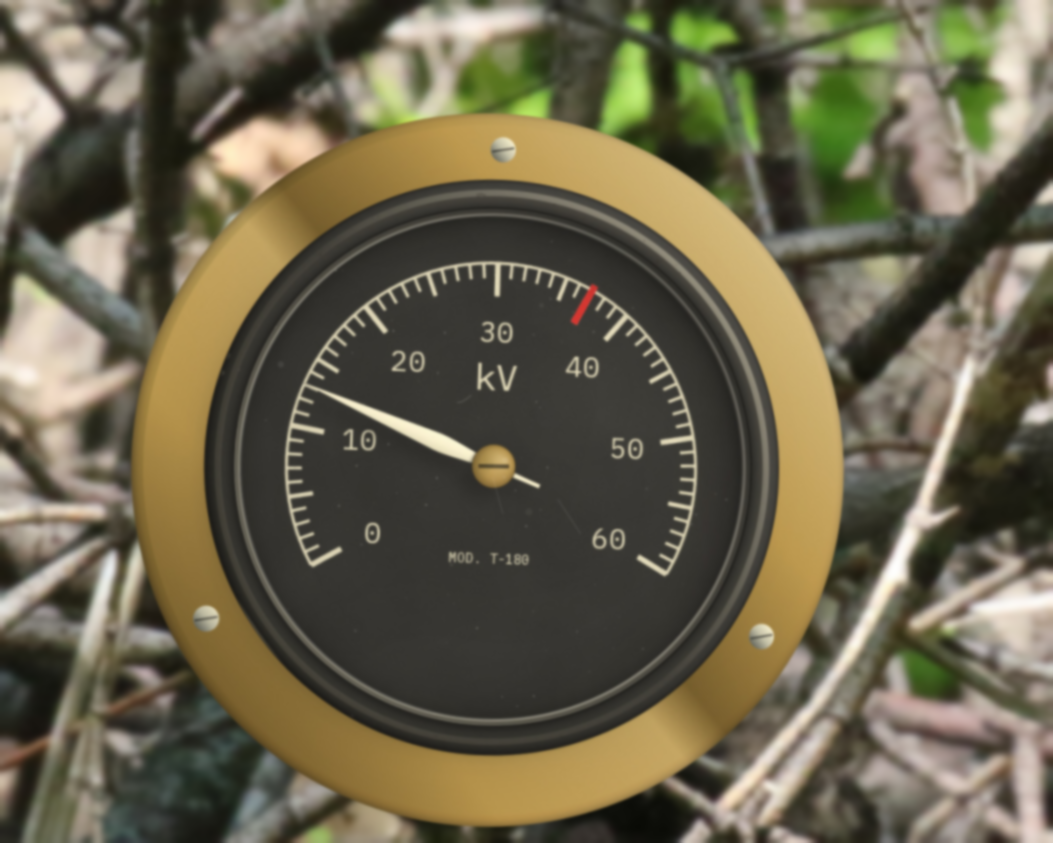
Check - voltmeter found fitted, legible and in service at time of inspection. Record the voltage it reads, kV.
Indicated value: 13 kV
